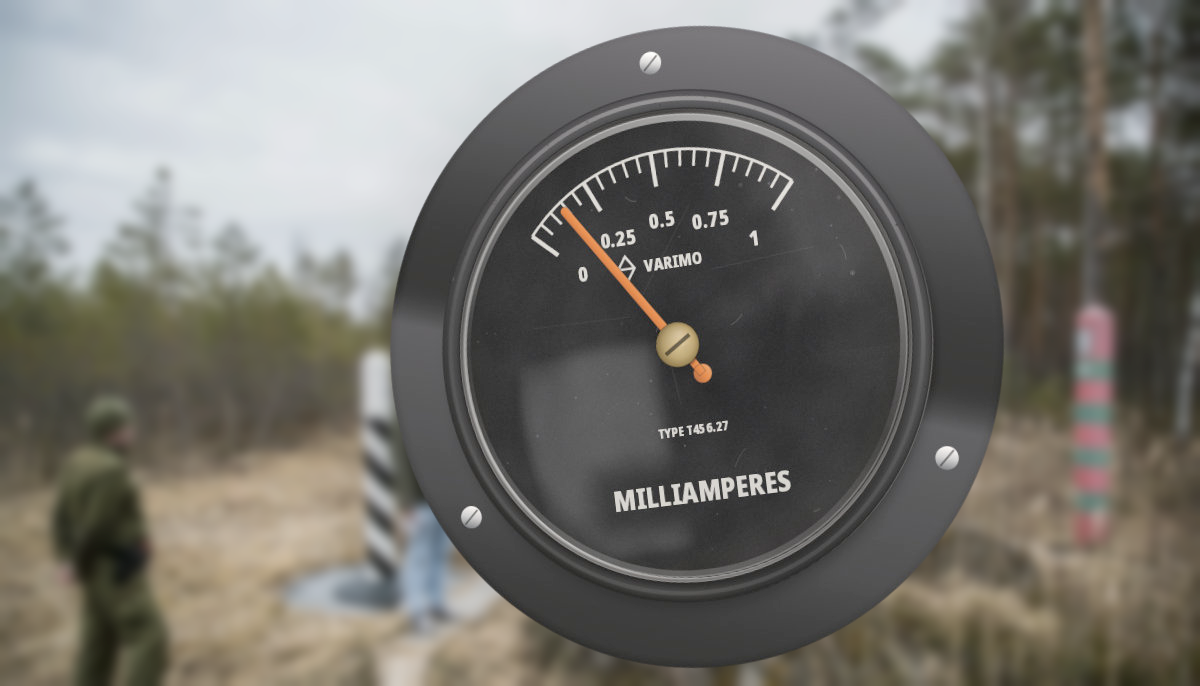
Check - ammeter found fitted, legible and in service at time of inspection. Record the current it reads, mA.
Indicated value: 0.15 mA
